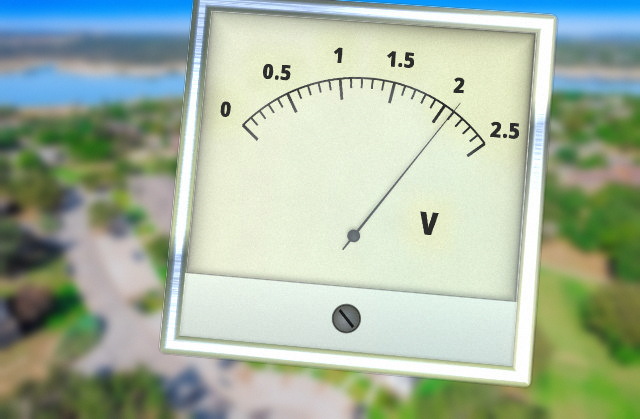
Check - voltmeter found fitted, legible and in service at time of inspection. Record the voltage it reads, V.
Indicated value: 2.1 V
